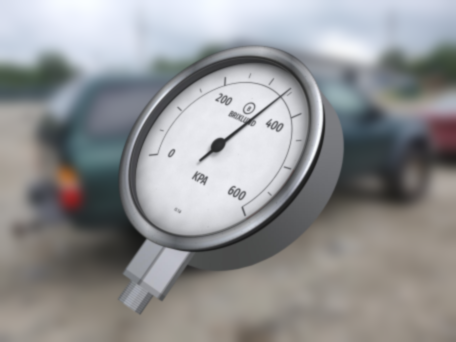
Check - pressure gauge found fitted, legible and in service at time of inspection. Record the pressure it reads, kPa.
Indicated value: 350 kPa
